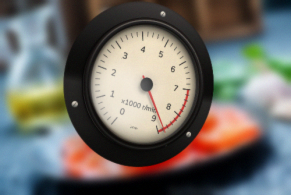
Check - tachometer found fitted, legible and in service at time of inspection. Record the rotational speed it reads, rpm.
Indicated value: 8800 rpm
